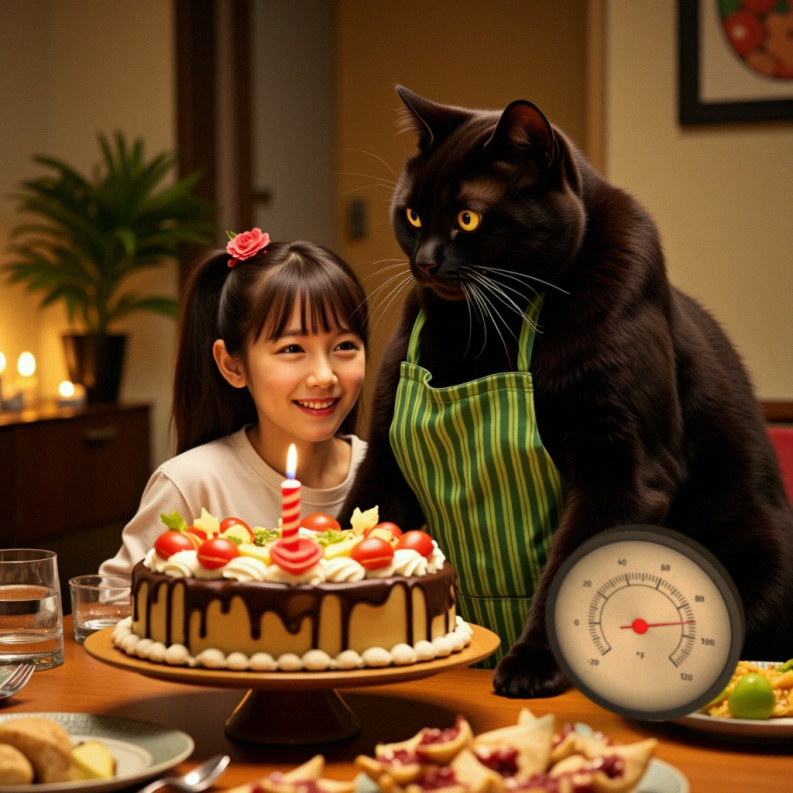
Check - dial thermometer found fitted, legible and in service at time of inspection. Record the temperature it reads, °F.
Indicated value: 90 °F
